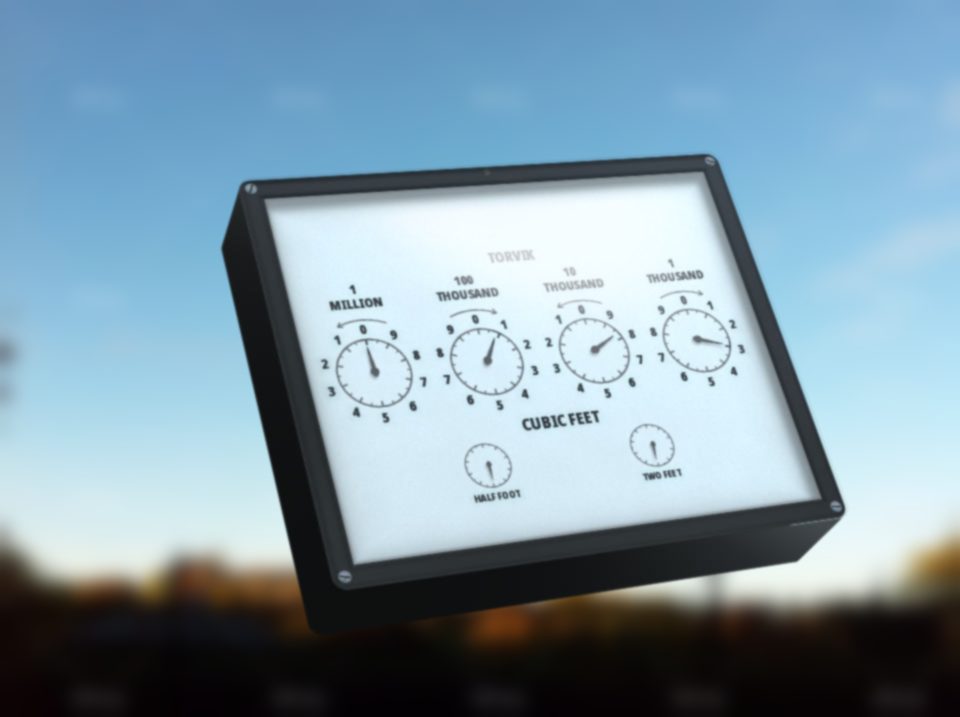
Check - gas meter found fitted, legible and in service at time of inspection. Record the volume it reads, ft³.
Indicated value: 8300 ft³
